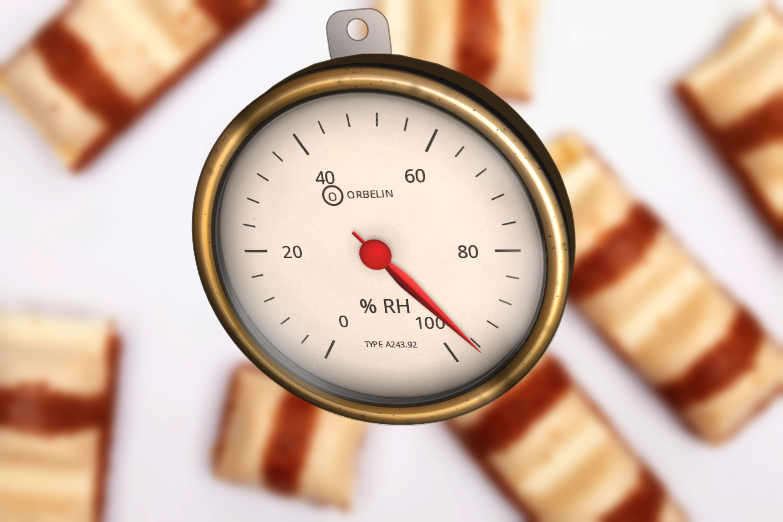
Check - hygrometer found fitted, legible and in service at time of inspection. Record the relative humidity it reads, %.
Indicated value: 96 %
